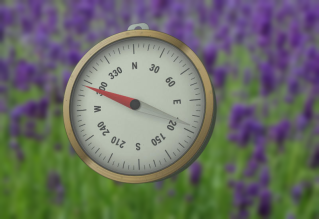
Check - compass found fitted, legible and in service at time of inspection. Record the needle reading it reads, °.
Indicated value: 295 °
